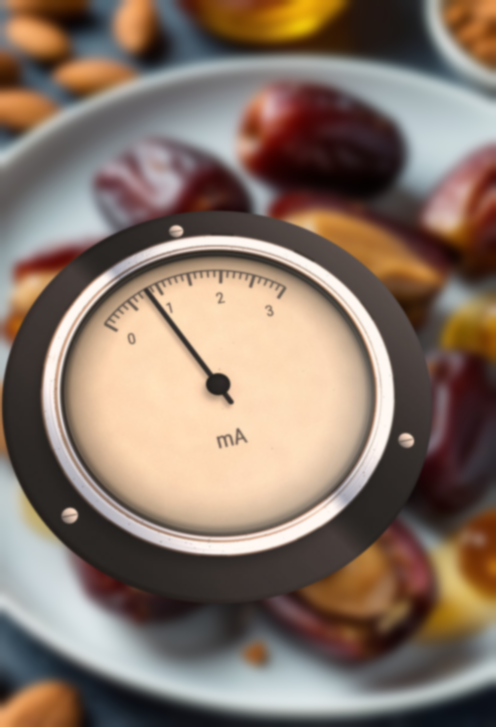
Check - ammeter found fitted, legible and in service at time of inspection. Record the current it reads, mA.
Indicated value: 0.8 mA
